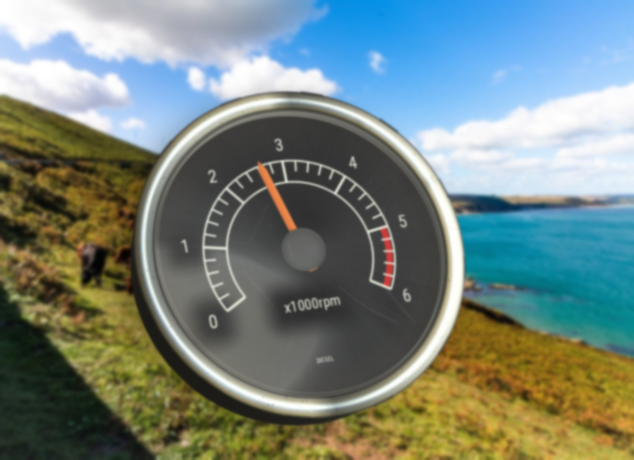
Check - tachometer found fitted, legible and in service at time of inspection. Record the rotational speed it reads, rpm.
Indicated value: 2600 rpm
